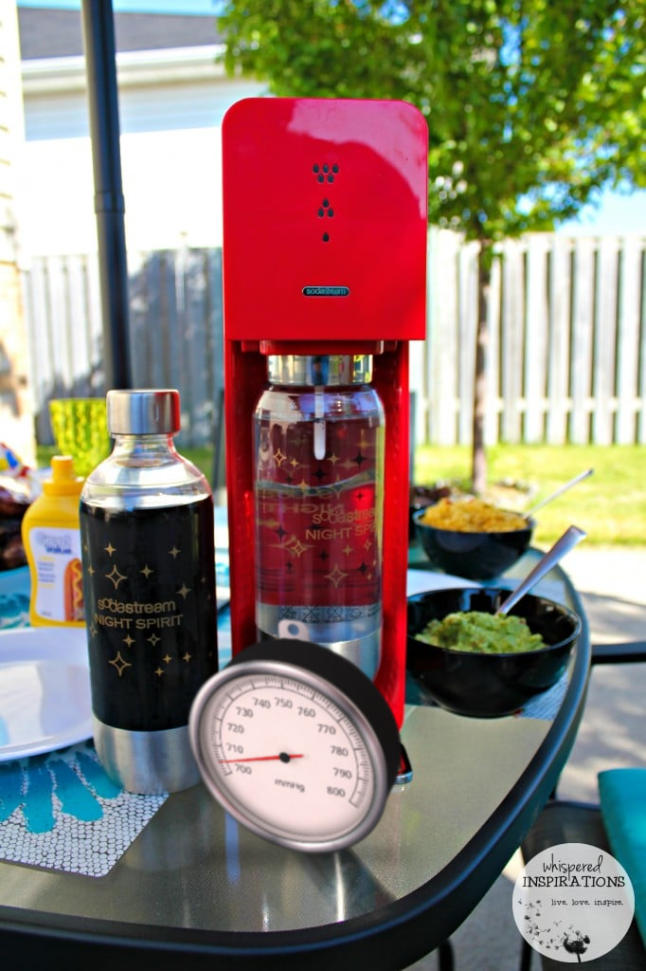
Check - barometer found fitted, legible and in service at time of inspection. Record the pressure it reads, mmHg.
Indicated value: 705 mmHg
